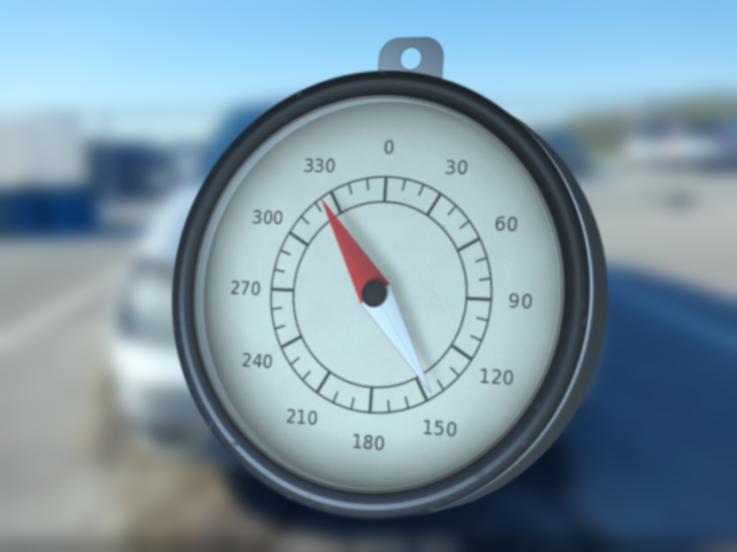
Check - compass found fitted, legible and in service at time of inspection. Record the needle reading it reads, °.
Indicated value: 325 °
